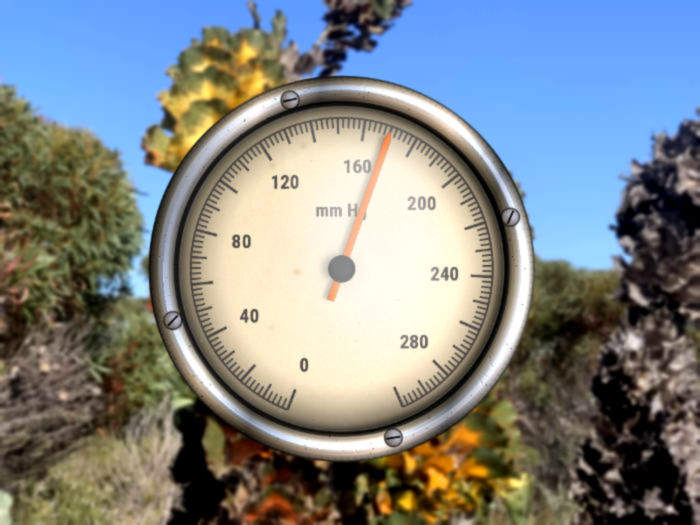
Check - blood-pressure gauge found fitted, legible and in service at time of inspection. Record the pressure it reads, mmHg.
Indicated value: 170 mmHg
